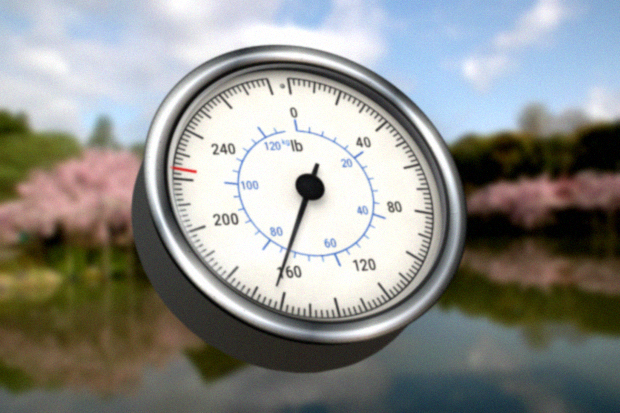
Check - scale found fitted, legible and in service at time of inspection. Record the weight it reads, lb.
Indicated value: 164 lb
